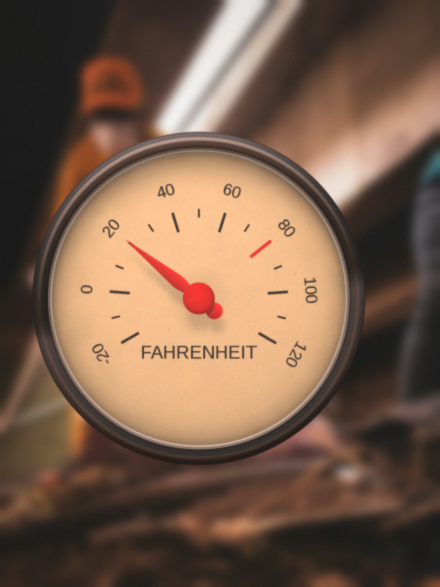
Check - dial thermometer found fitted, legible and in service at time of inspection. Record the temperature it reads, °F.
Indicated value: 20 °F
